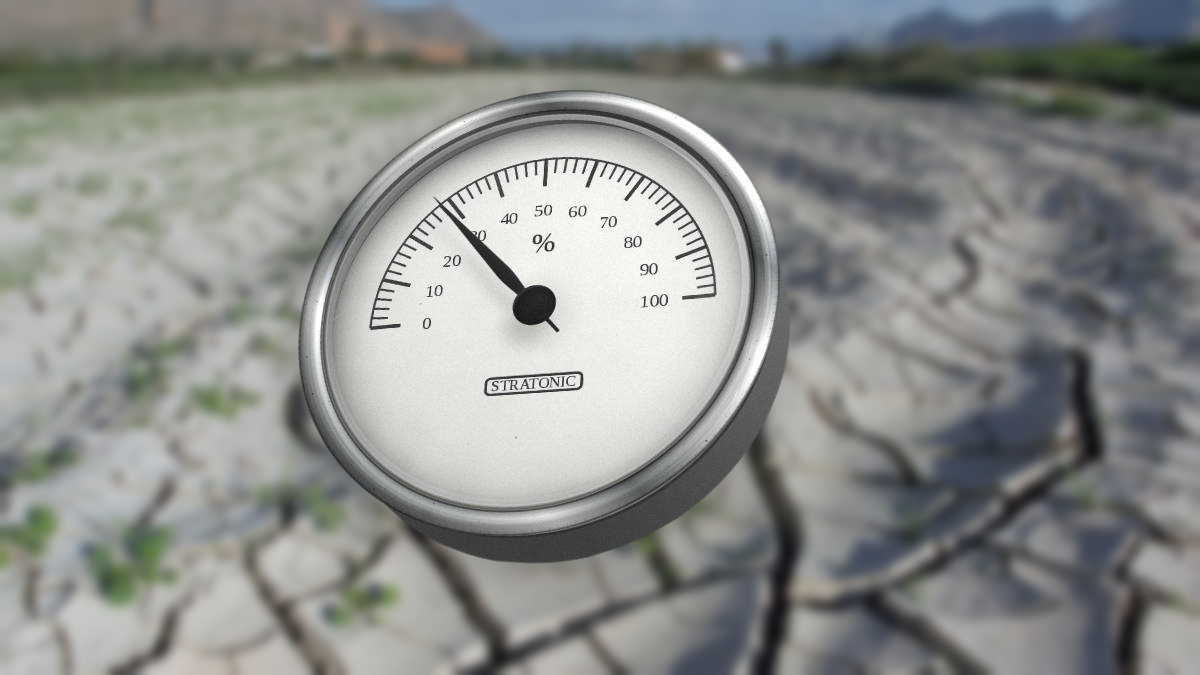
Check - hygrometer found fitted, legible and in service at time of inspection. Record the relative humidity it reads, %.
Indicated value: 28 %
